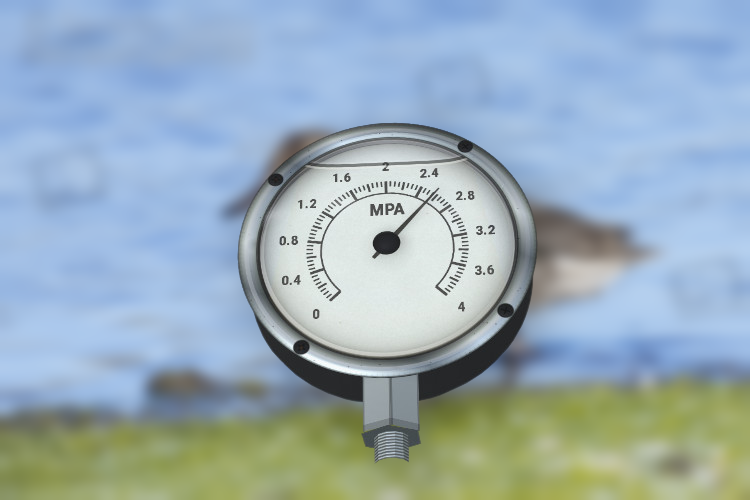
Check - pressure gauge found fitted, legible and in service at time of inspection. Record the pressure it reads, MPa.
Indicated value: 2.6 MPa
